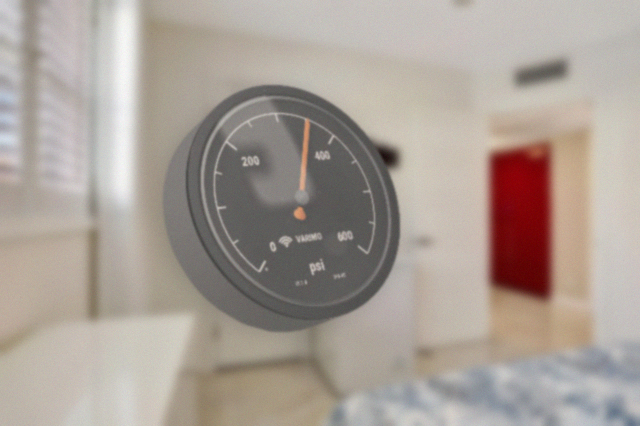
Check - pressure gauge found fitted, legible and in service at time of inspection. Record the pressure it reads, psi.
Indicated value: 350 psi
